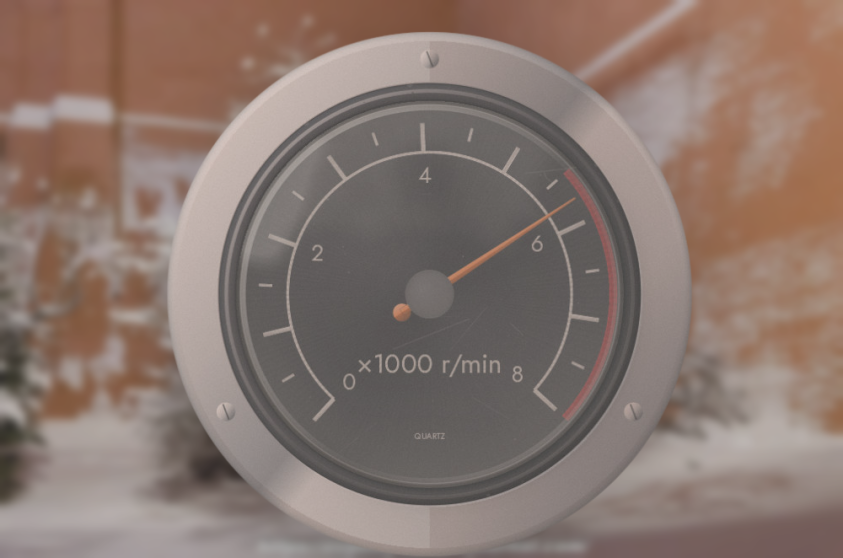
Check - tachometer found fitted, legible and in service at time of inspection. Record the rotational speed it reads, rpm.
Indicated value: 5750 rpm
